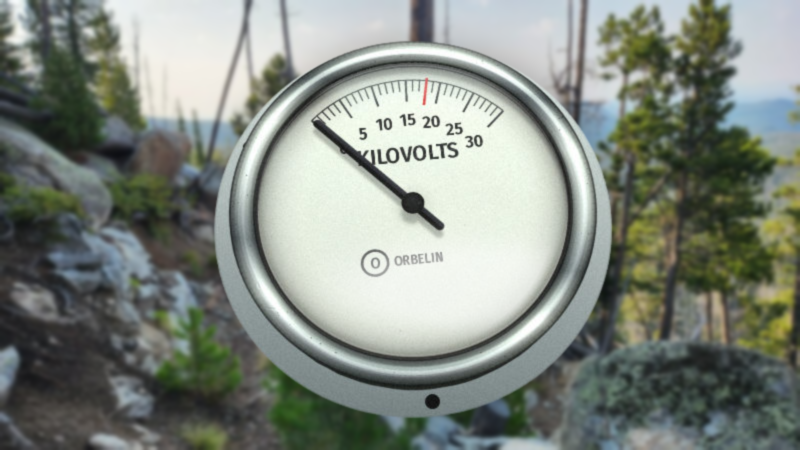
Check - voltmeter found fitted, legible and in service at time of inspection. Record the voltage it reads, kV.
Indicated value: 0 kV
